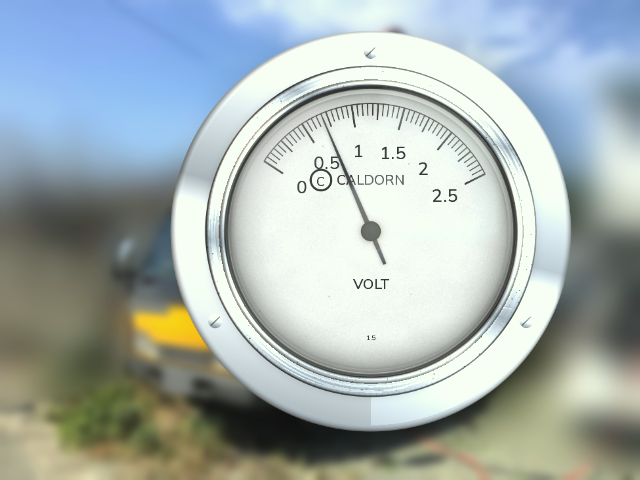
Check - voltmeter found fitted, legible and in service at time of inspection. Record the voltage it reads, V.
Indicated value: 0.7 V
